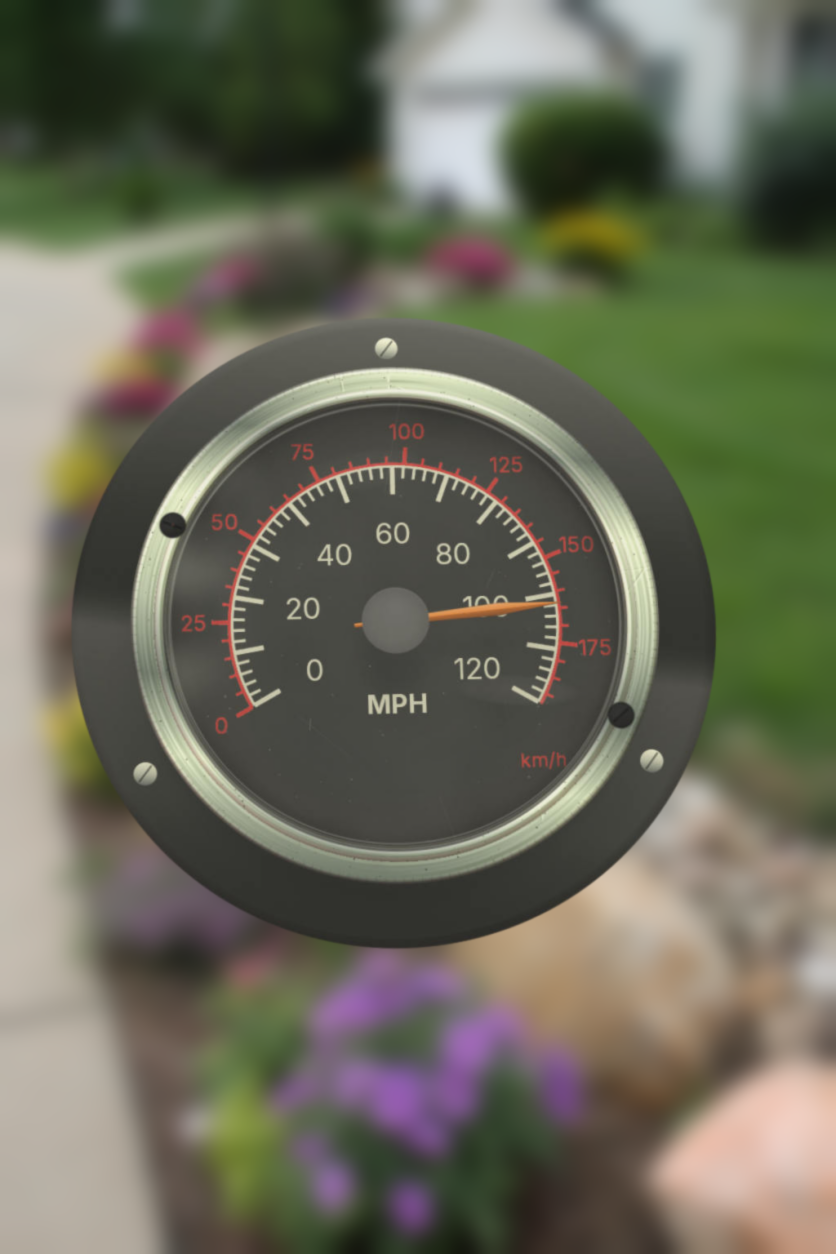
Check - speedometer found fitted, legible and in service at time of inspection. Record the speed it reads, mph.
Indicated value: 102 mph
